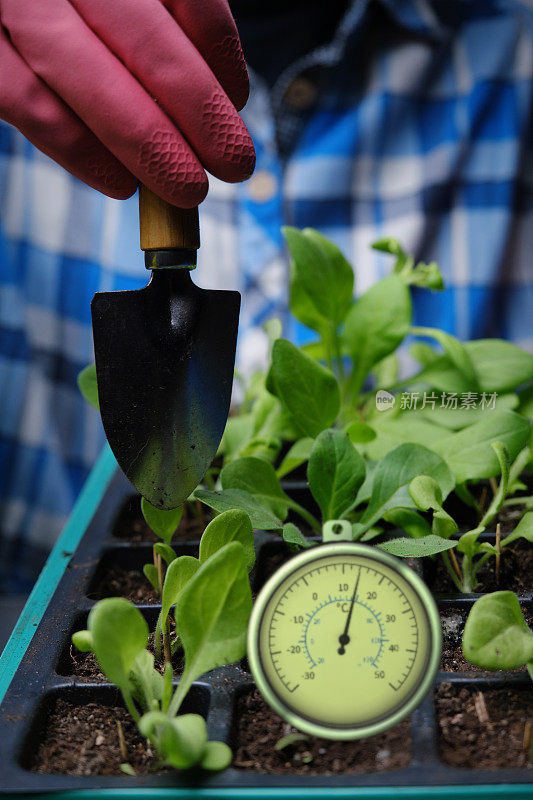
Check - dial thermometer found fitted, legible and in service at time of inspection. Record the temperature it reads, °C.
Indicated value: 14 °C
